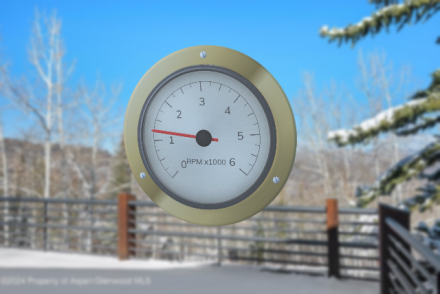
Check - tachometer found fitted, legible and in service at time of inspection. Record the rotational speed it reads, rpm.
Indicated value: 1250 rpm
